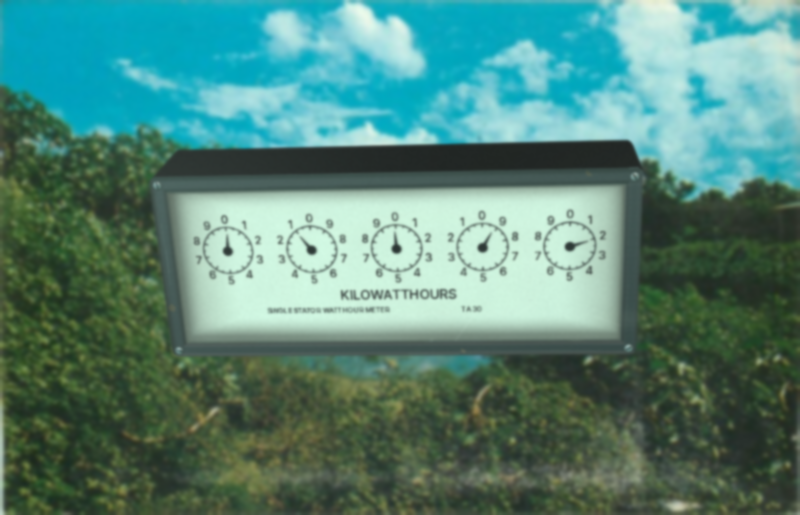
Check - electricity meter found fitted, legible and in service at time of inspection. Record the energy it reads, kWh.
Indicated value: 992 kWh
